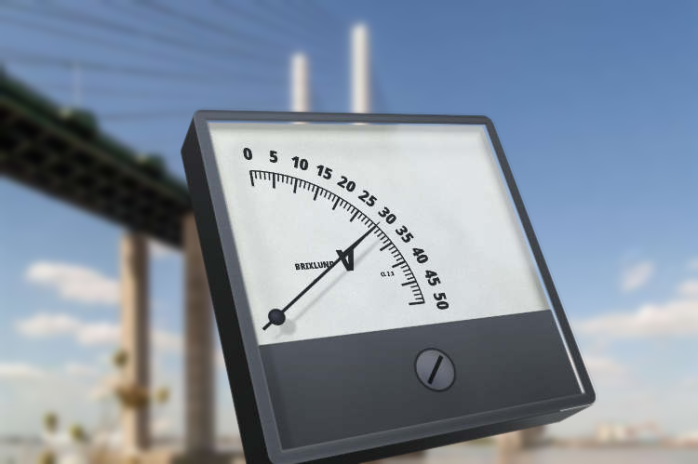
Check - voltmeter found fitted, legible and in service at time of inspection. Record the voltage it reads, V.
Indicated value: 30 V
